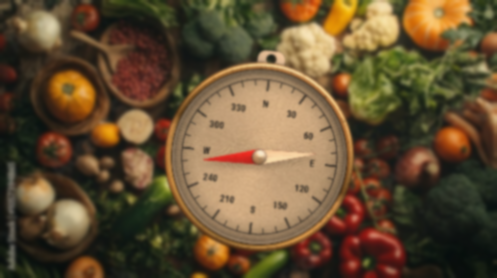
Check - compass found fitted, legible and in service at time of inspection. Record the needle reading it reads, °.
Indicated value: 260 °
